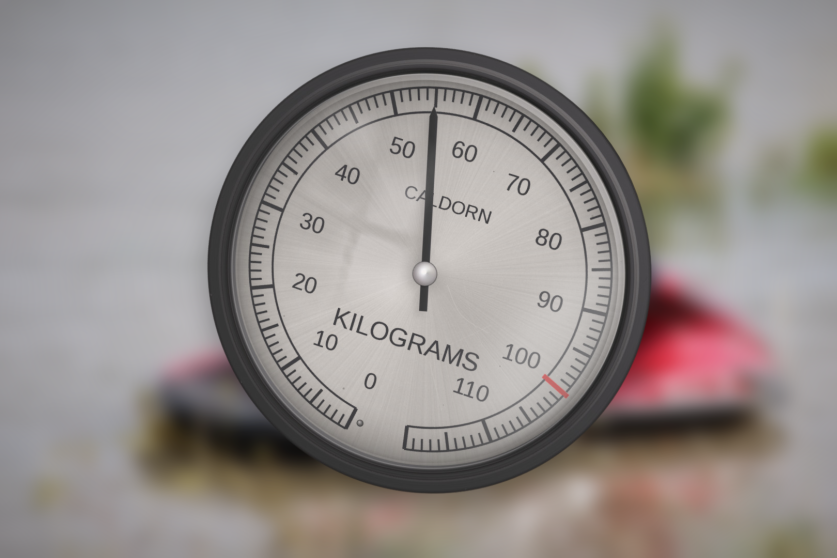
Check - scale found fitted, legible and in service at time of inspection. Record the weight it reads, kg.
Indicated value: 55 kg
